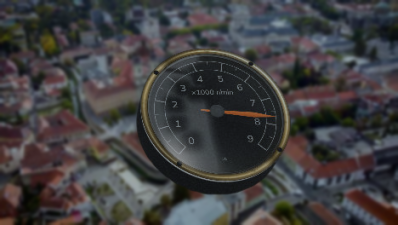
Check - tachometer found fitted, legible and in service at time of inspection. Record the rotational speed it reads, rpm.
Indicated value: 7750 rpm
